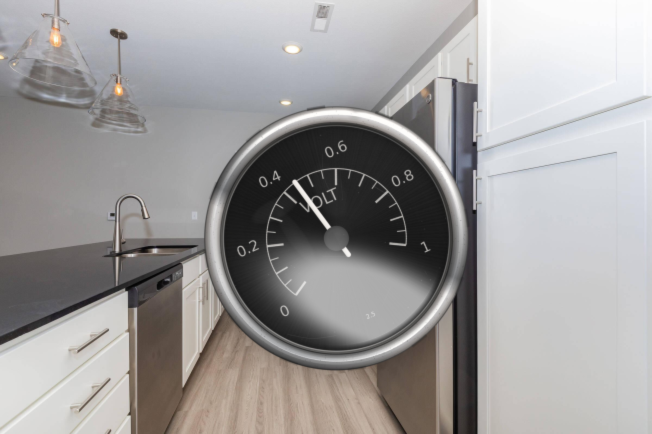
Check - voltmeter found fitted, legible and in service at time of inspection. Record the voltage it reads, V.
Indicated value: 0.45 V
